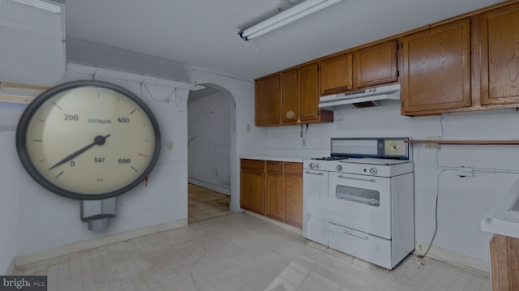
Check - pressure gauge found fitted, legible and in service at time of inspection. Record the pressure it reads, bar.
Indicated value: 25 bar
